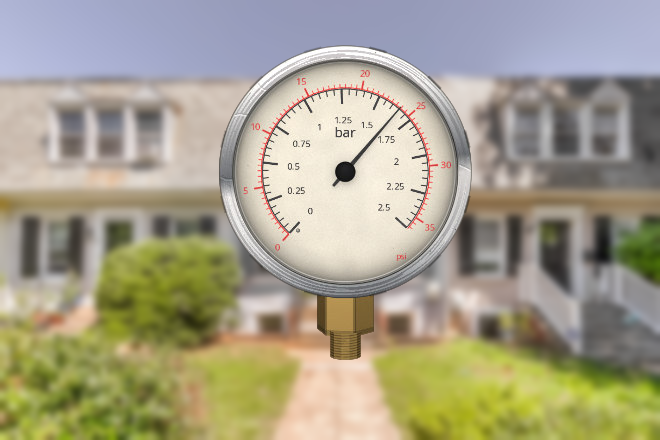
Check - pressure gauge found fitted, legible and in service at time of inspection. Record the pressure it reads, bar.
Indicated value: 1.65 bar
